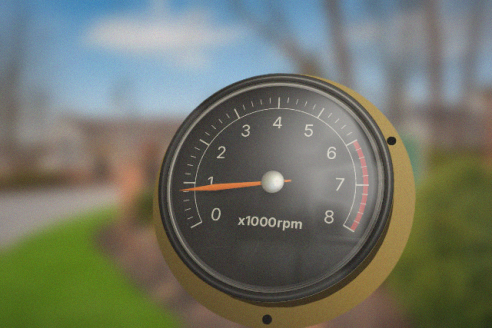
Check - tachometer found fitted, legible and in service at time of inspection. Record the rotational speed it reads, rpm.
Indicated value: 800 rpm
